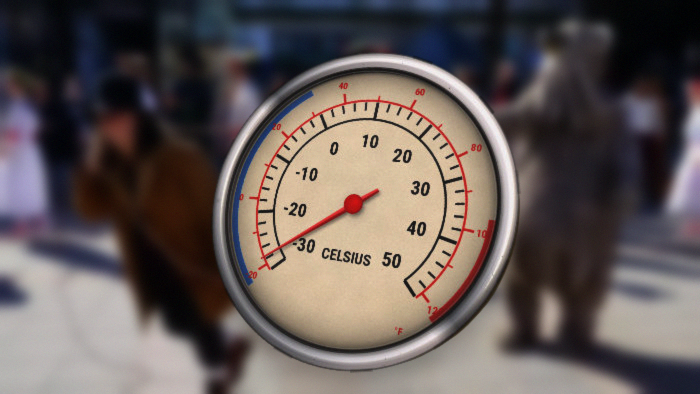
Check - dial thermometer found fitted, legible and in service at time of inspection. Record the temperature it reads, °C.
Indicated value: -28 °C
